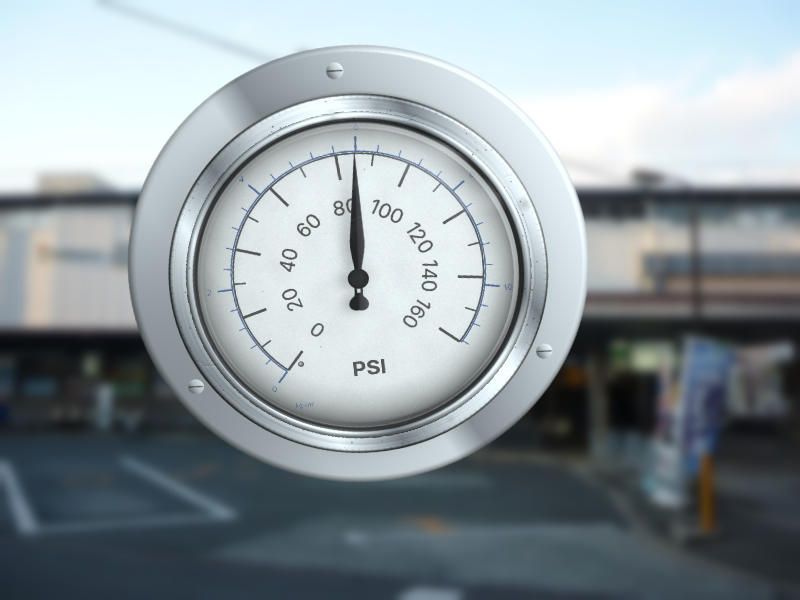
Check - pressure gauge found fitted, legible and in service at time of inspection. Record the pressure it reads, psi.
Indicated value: 85 psi
